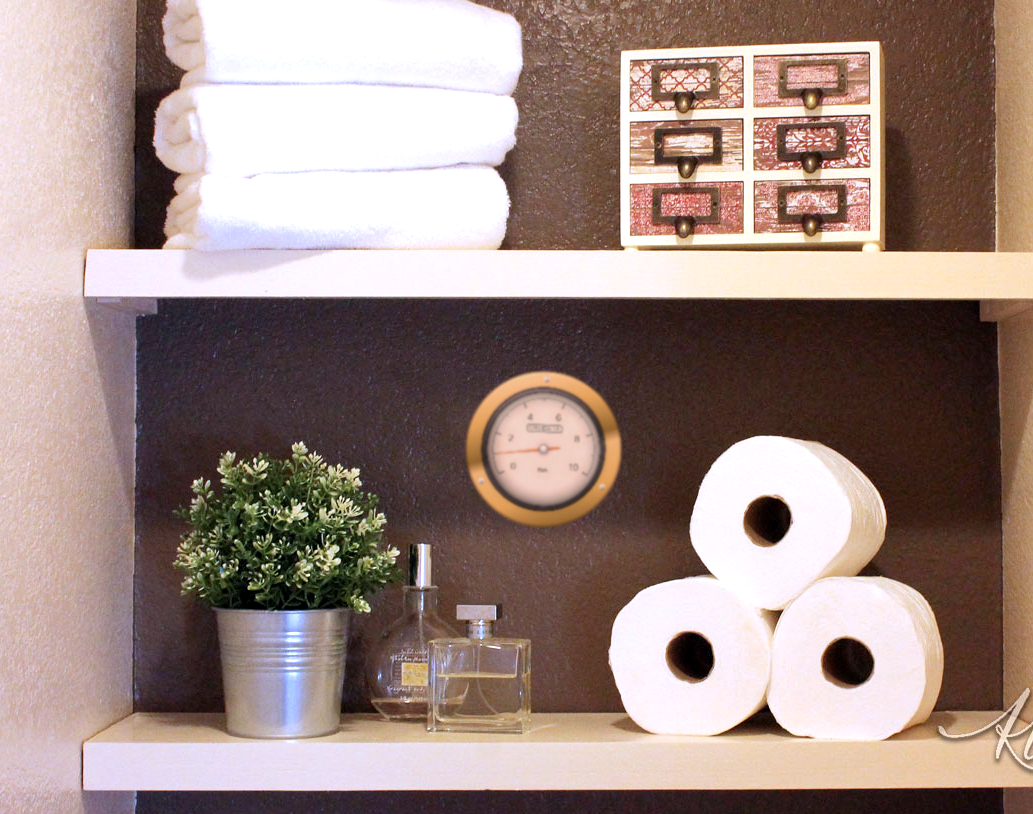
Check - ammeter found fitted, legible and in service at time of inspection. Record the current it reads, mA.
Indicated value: 1 mA
